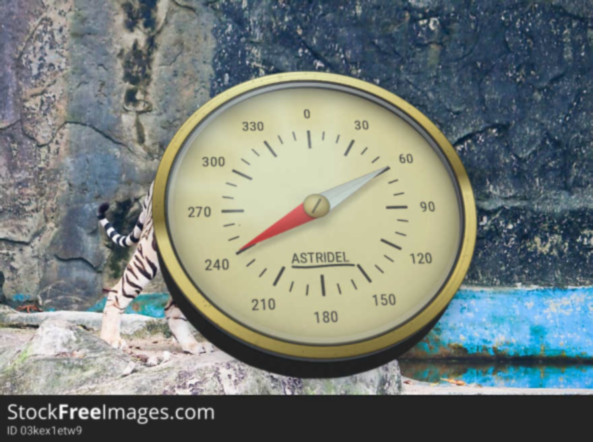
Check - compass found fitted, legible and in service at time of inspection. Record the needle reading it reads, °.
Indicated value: 240 °
